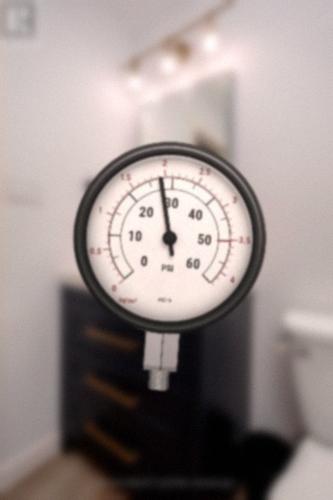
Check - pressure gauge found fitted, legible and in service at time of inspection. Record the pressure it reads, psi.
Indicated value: 27.5 psi
